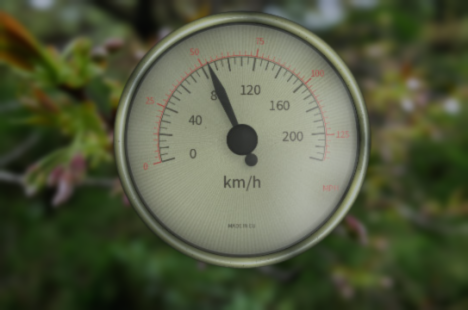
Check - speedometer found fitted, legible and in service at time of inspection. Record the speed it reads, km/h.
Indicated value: 85 km/h
